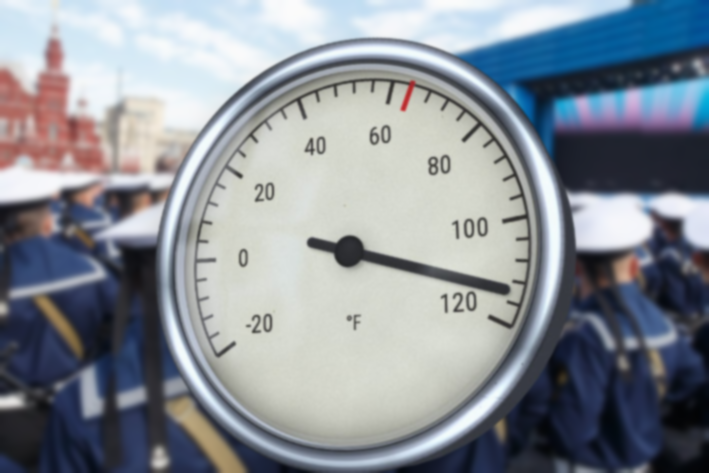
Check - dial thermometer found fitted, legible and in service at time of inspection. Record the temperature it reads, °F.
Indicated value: 114 °F
